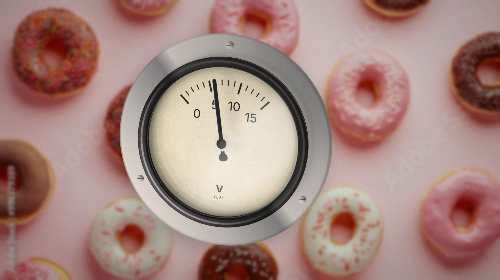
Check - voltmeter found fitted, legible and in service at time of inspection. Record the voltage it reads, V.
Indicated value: 6 V
